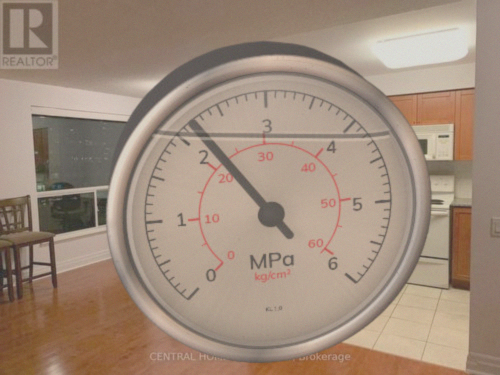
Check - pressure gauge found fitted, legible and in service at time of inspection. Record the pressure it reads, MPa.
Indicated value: 2.2 MPa
